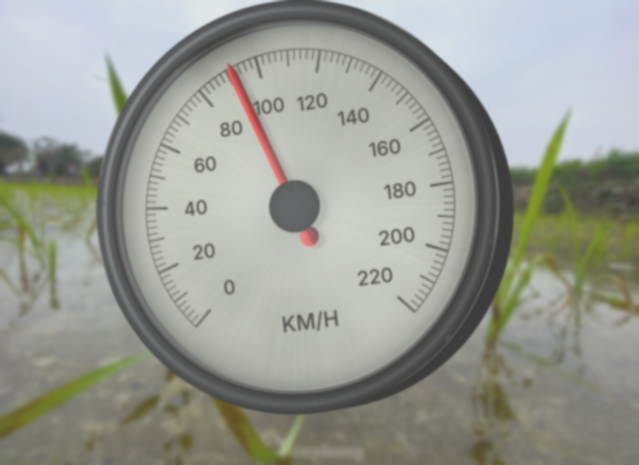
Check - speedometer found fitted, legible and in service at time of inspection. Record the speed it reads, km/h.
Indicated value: 92 km/h
